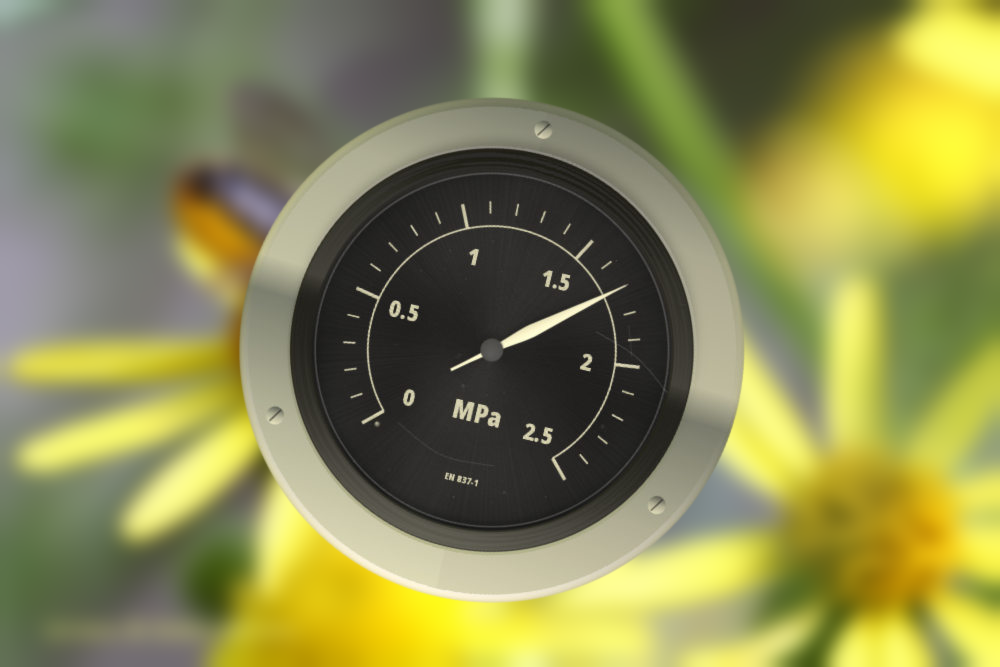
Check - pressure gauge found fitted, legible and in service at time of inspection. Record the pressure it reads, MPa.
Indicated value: 1.7 MPa
